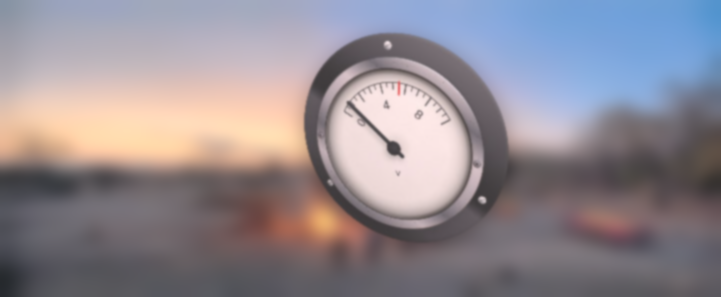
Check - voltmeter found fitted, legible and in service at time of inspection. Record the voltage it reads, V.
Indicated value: 1 V
